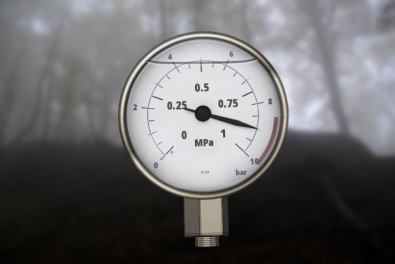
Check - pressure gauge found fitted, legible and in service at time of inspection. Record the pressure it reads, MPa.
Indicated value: 0.9 MPa
